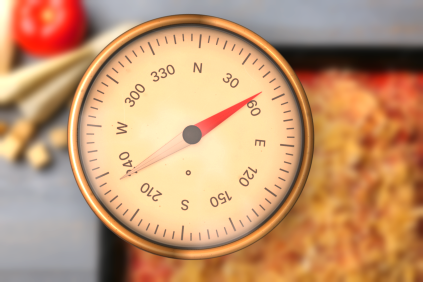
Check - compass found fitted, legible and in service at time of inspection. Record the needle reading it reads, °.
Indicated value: 52.5 °
